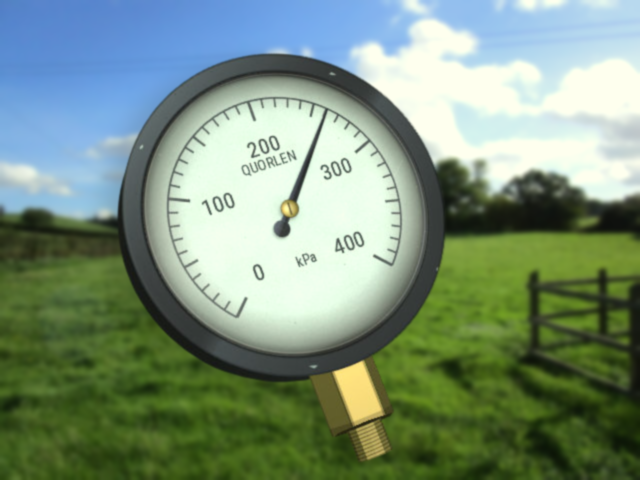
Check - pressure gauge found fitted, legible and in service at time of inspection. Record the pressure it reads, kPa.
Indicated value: 260 kPa
